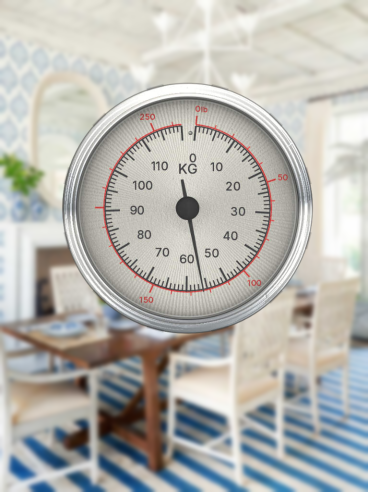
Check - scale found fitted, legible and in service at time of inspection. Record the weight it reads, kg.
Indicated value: 56 kg
